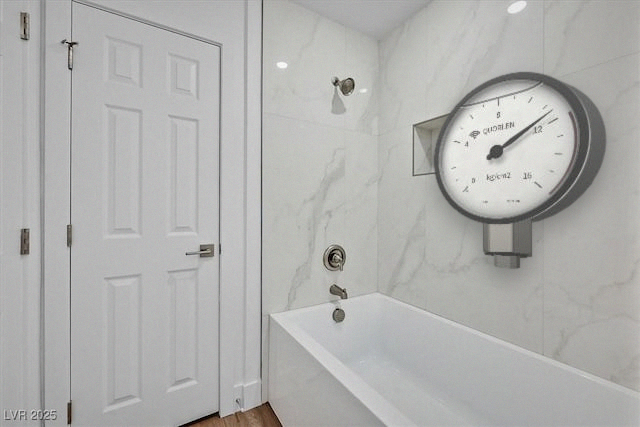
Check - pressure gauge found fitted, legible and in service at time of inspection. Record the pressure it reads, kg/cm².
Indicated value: 11.5 kg/cm²
